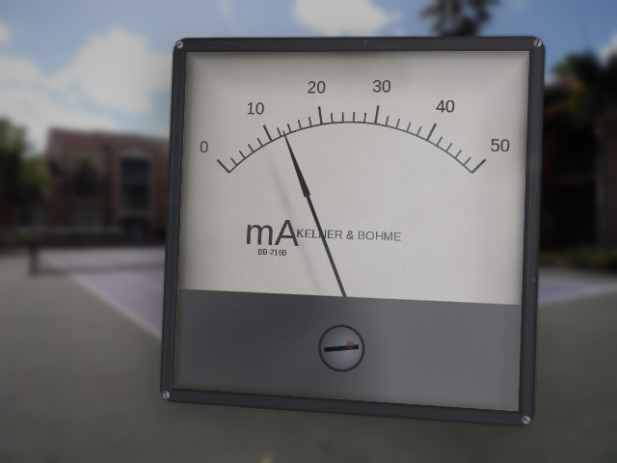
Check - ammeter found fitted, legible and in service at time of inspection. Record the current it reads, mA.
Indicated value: 13 mA
